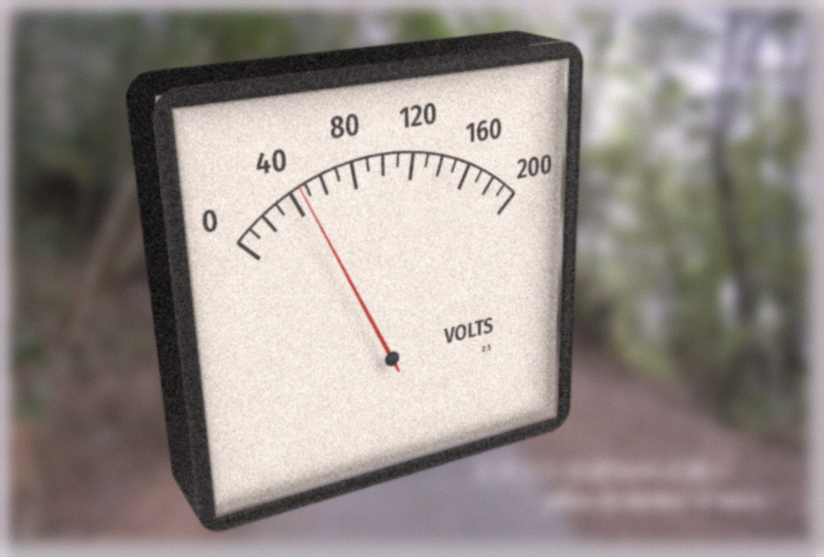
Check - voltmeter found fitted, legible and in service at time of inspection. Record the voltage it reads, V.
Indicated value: 45 V
